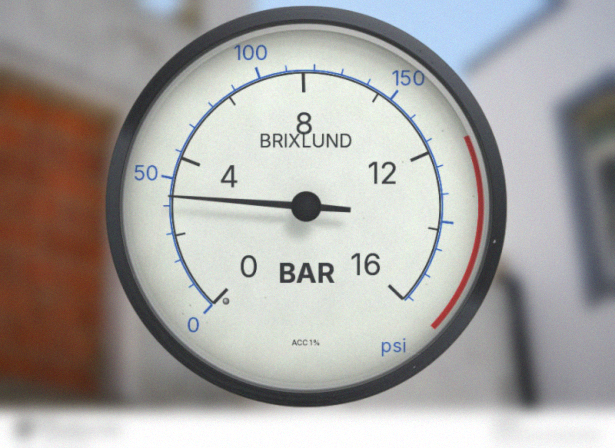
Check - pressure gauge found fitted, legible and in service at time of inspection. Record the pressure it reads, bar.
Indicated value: 3 bar
